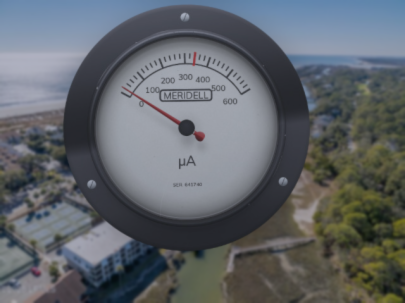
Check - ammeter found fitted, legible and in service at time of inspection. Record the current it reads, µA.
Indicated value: 20 µA
